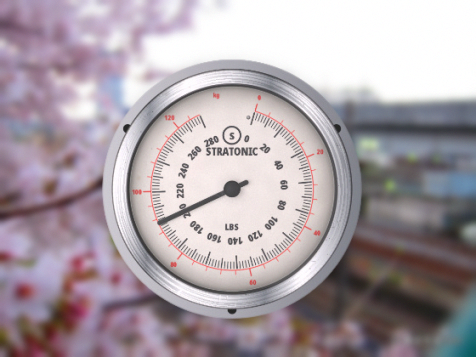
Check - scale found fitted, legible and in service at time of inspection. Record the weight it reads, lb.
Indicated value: 200 lb
